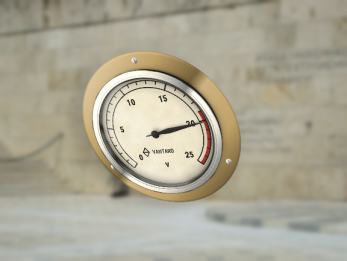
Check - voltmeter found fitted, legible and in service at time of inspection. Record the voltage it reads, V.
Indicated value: 20 V
